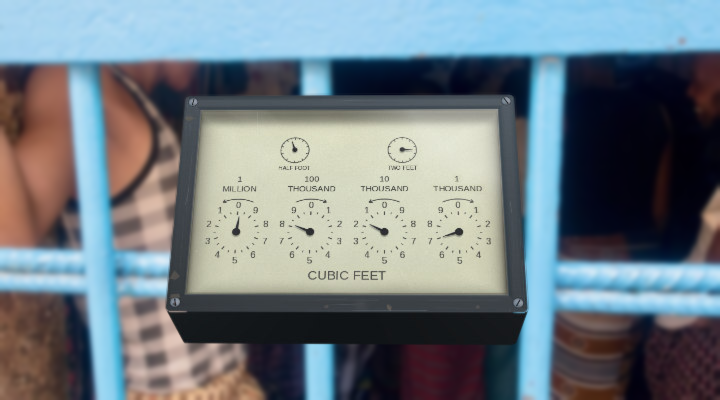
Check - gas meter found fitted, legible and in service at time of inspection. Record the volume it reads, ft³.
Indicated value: 981700 ft³
